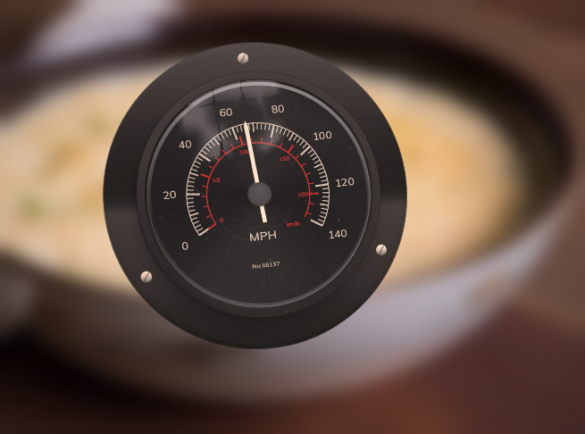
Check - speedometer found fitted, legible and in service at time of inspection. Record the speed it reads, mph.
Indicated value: 66 mph
